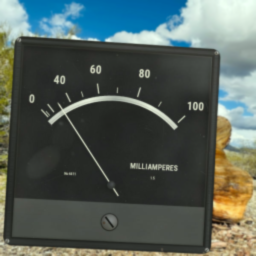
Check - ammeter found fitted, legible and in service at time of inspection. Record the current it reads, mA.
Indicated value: 30 mA
